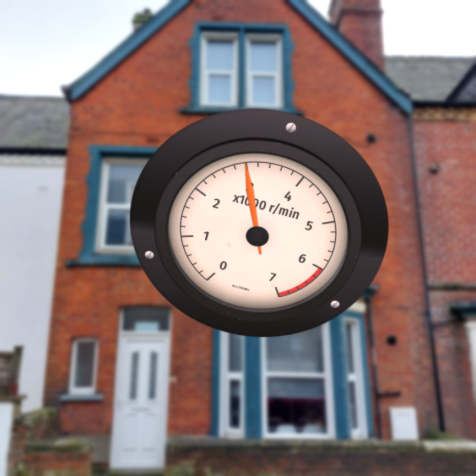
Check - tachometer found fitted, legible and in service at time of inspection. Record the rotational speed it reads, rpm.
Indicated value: 3000 rpm
